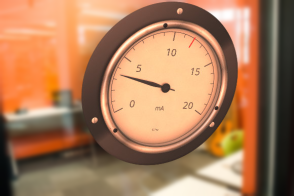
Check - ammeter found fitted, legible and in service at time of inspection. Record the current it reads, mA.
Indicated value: 3.5 mA
